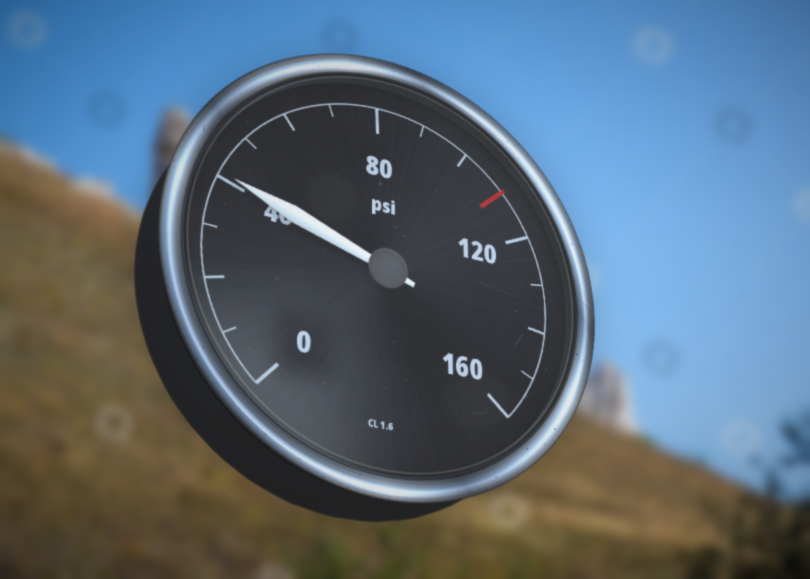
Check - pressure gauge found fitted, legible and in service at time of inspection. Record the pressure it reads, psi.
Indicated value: 40 psi
